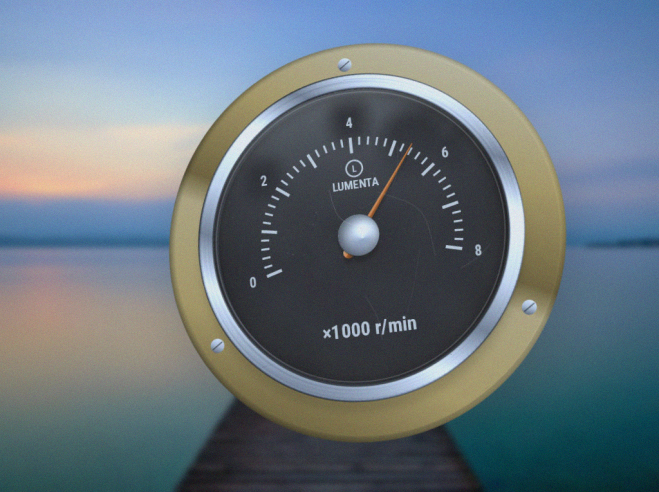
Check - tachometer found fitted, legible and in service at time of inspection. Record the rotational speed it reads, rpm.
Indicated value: 5400 rpm
